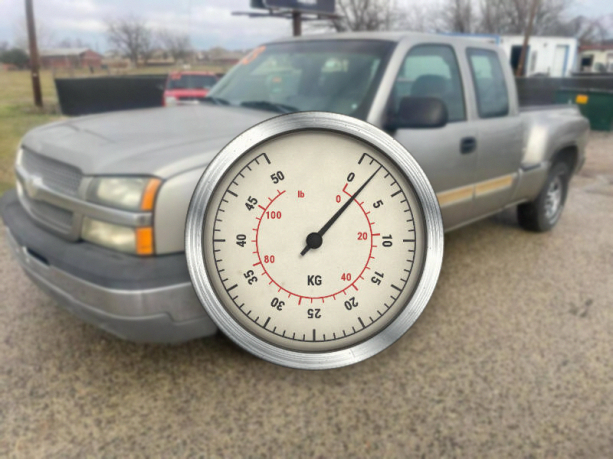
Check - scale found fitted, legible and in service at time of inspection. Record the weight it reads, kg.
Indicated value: 2 kg
